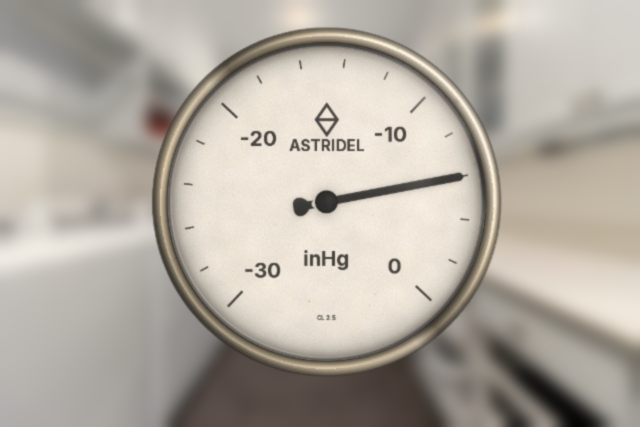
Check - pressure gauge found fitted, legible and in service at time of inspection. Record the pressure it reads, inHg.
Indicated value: -6 inHg
